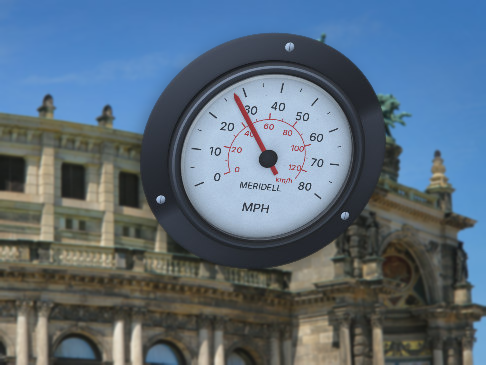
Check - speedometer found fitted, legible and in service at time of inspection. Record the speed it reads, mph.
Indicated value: 27.5 mph
